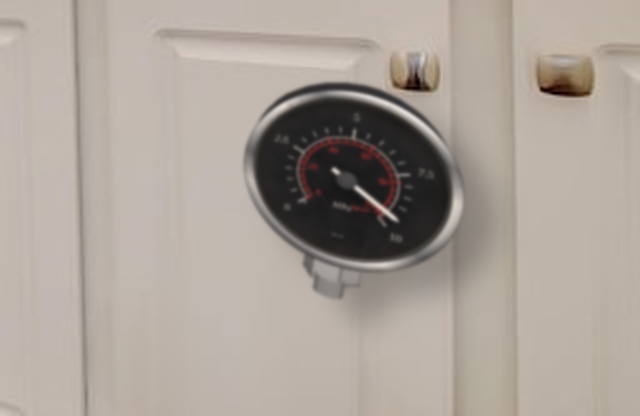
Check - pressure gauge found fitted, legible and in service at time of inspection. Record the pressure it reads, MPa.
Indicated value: 9.5 MPa
